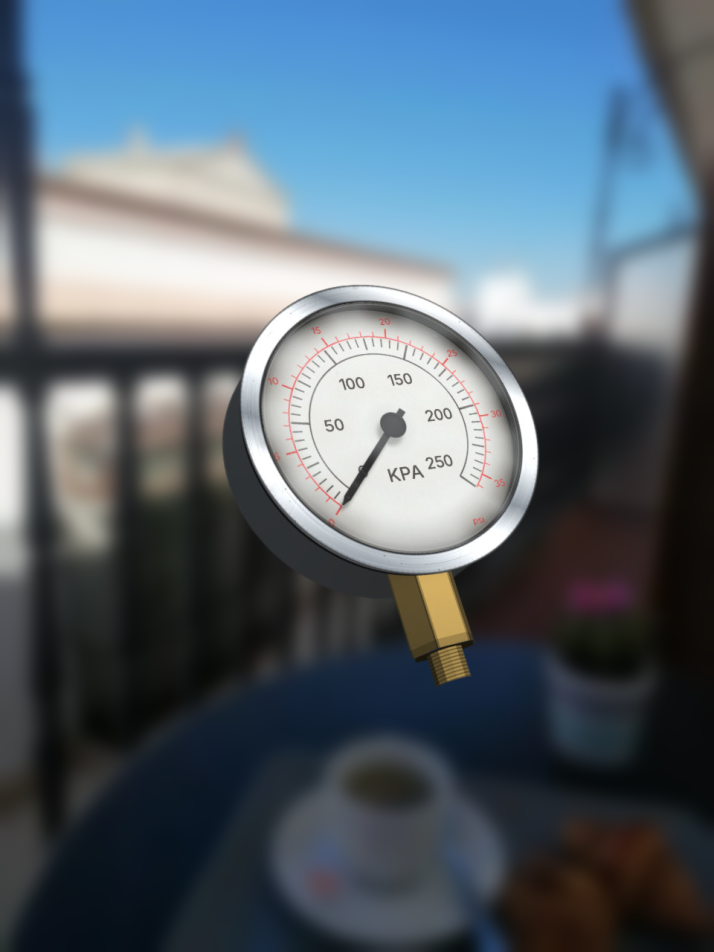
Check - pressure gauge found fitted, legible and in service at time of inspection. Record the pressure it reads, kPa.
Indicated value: 0 kPa
